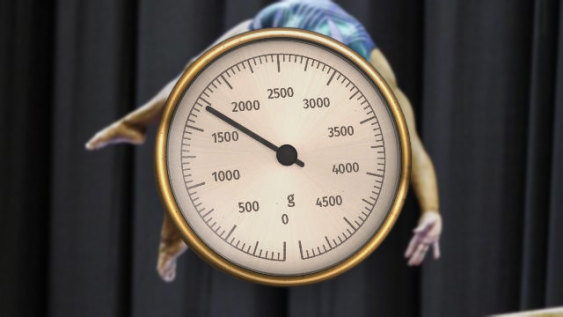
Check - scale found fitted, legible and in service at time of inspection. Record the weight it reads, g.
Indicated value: 1700 g
